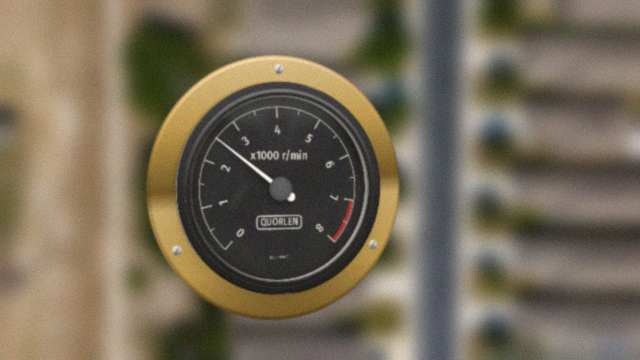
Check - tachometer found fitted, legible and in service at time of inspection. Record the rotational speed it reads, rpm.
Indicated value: 2500 rpm
